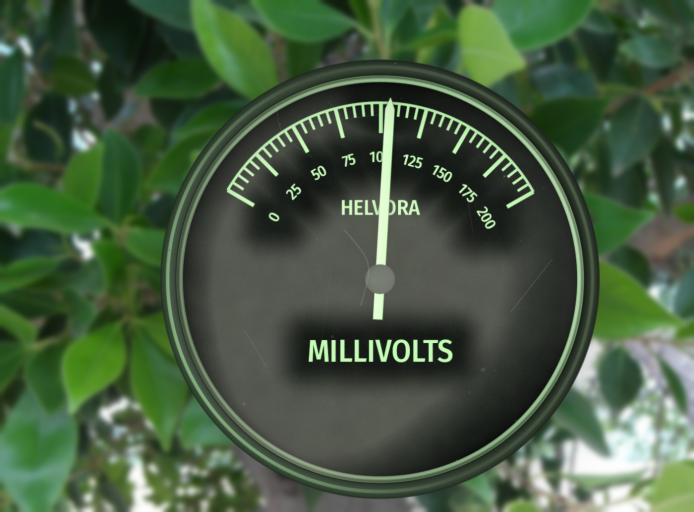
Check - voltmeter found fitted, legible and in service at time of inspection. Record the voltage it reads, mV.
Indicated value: 105 mV
